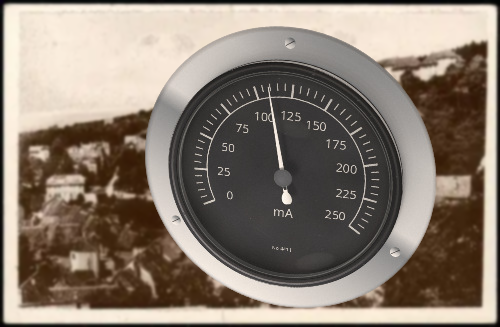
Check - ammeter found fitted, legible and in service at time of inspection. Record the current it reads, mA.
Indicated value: 110 mA
